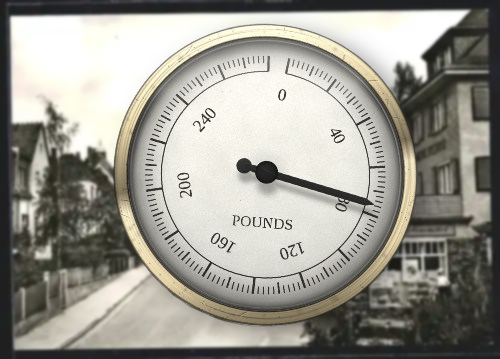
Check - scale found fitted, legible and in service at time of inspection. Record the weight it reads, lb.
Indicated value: 76 lb
